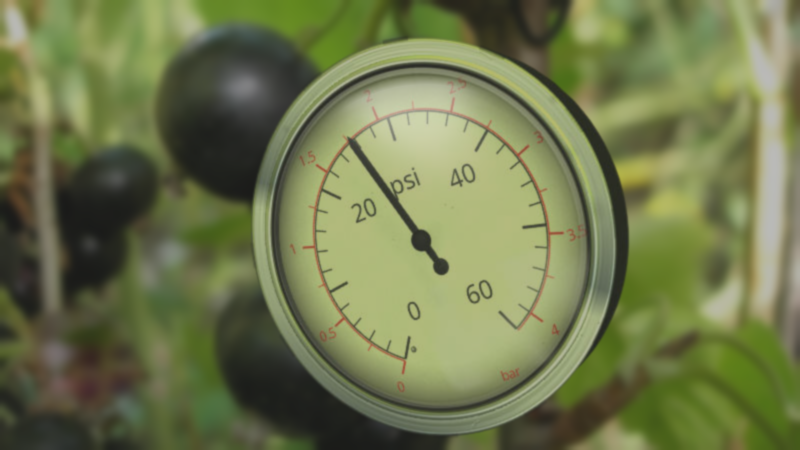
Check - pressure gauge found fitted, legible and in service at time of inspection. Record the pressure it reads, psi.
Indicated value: 26 psi
